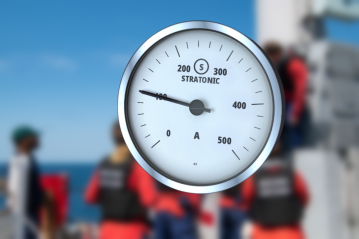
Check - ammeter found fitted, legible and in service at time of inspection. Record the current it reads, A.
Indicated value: 100 A
